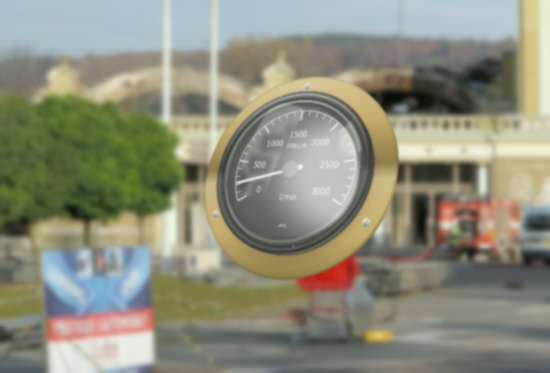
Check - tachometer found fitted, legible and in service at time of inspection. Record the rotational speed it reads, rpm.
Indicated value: 200 rpm
